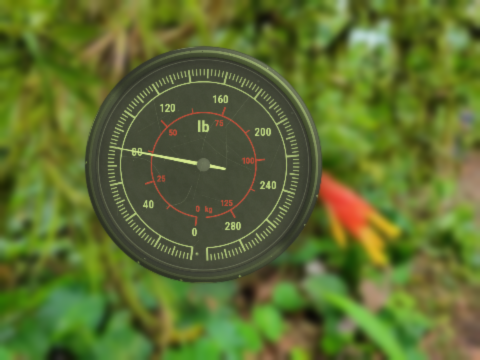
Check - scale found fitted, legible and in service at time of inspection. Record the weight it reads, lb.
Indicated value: 80 lb
